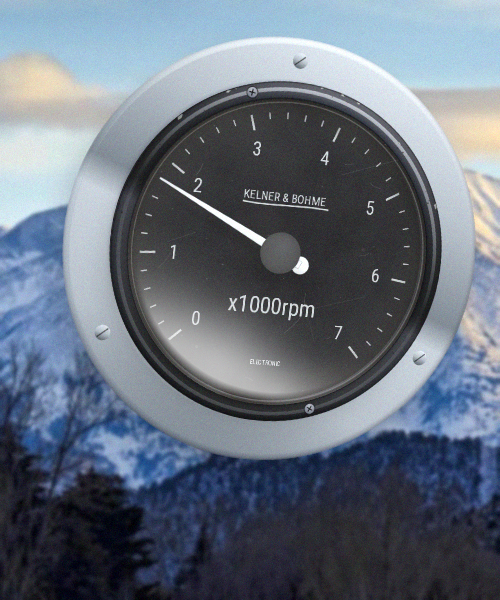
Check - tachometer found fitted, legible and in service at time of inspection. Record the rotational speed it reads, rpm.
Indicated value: 1800 rpm
